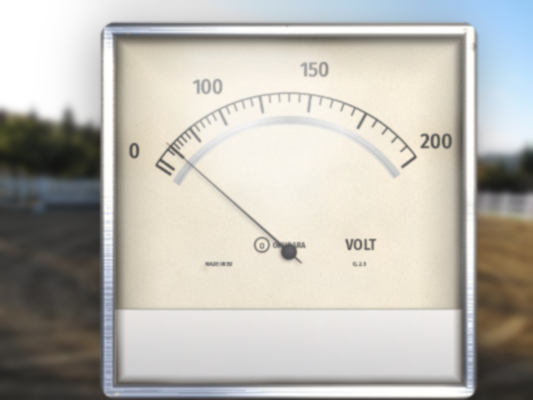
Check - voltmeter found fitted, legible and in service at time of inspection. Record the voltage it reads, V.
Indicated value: 50 V
